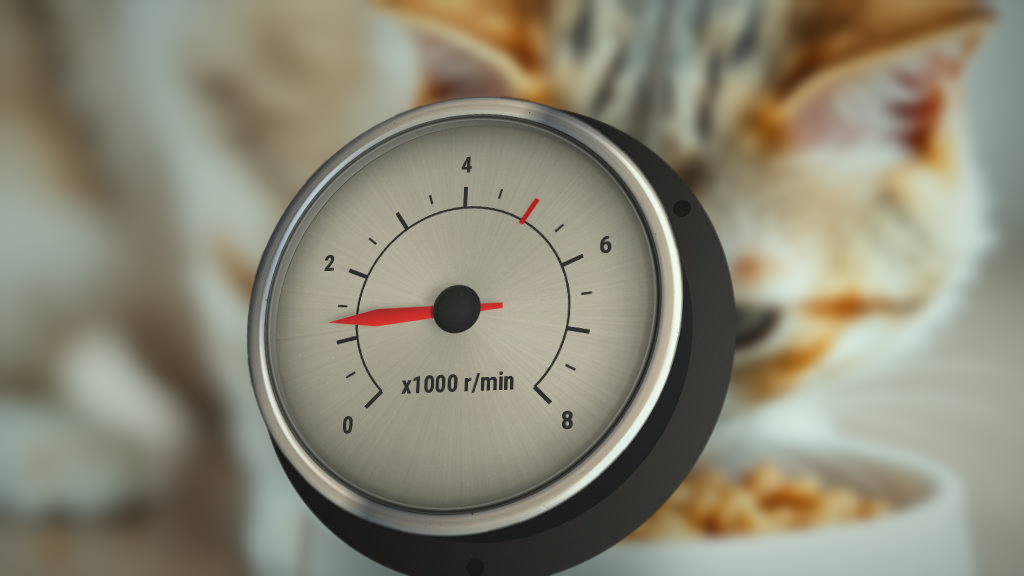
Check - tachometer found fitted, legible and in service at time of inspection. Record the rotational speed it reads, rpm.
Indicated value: 1250 rpm
